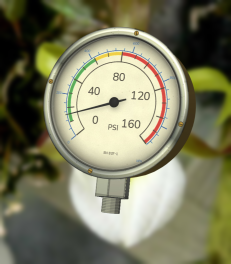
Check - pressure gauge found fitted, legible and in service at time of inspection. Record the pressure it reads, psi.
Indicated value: 15 psi
